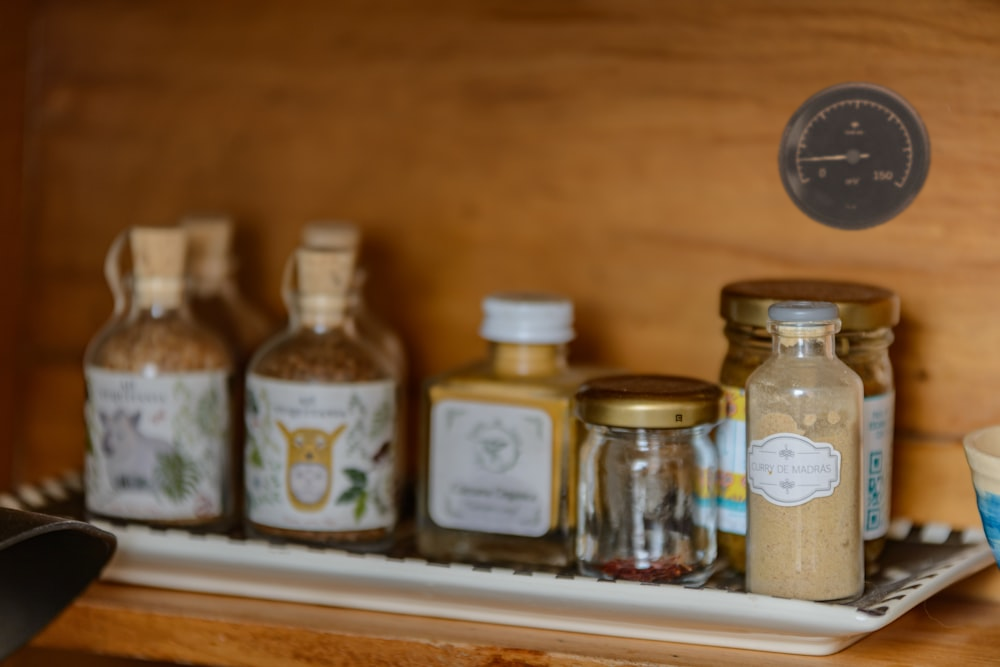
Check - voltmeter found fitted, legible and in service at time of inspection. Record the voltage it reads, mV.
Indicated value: 15 mV
